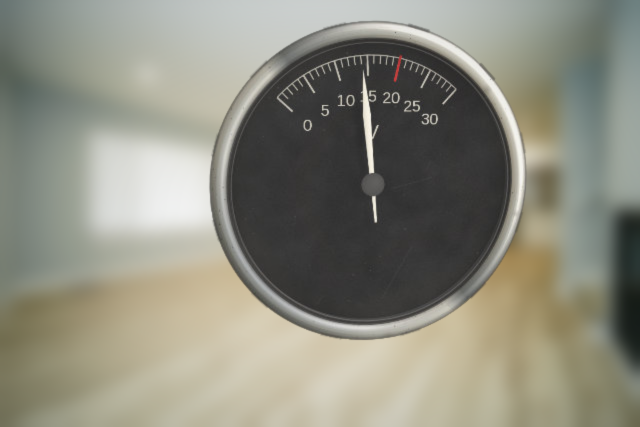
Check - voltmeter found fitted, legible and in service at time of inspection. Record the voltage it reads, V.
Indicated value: 14 V
